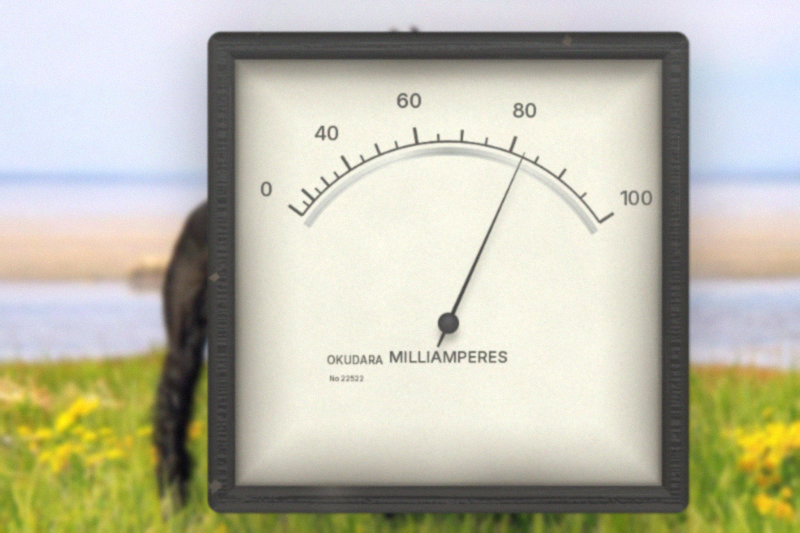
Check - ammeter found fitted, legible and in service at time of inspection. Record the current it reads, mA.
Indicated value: 82.5 mA
